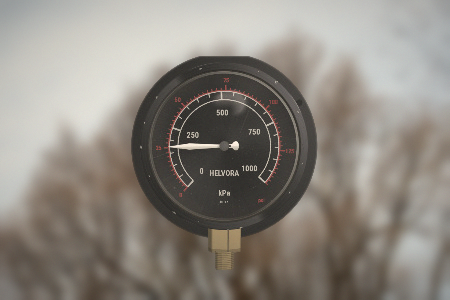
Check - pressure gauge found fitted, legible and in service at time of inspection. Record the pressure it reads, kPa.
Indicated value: 175 kPa
